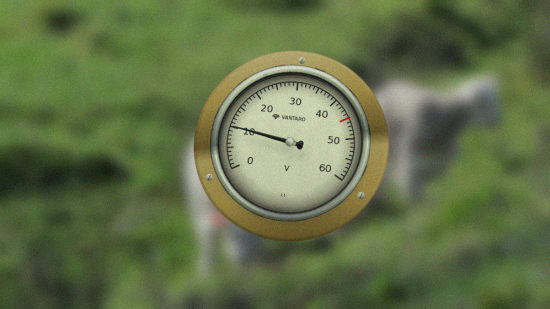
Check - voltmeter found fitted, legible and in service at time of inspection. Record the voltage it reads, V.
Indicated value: 10 V
